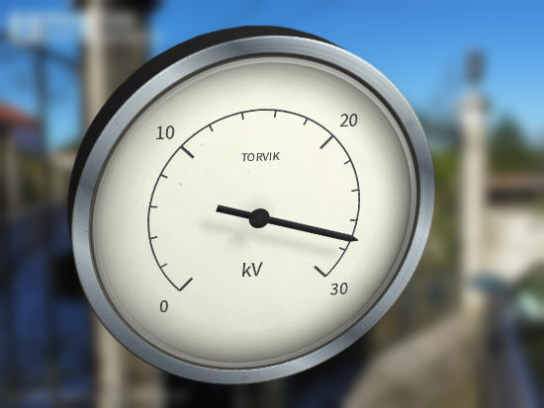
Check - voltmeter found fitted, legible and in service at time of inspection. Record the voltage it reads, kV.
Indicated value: 27 kV
